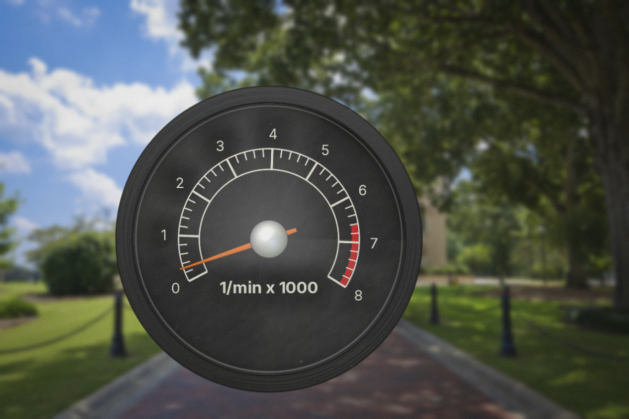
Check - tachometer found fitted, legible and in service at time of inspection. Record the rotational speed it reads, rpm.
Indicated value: 300 rpm
